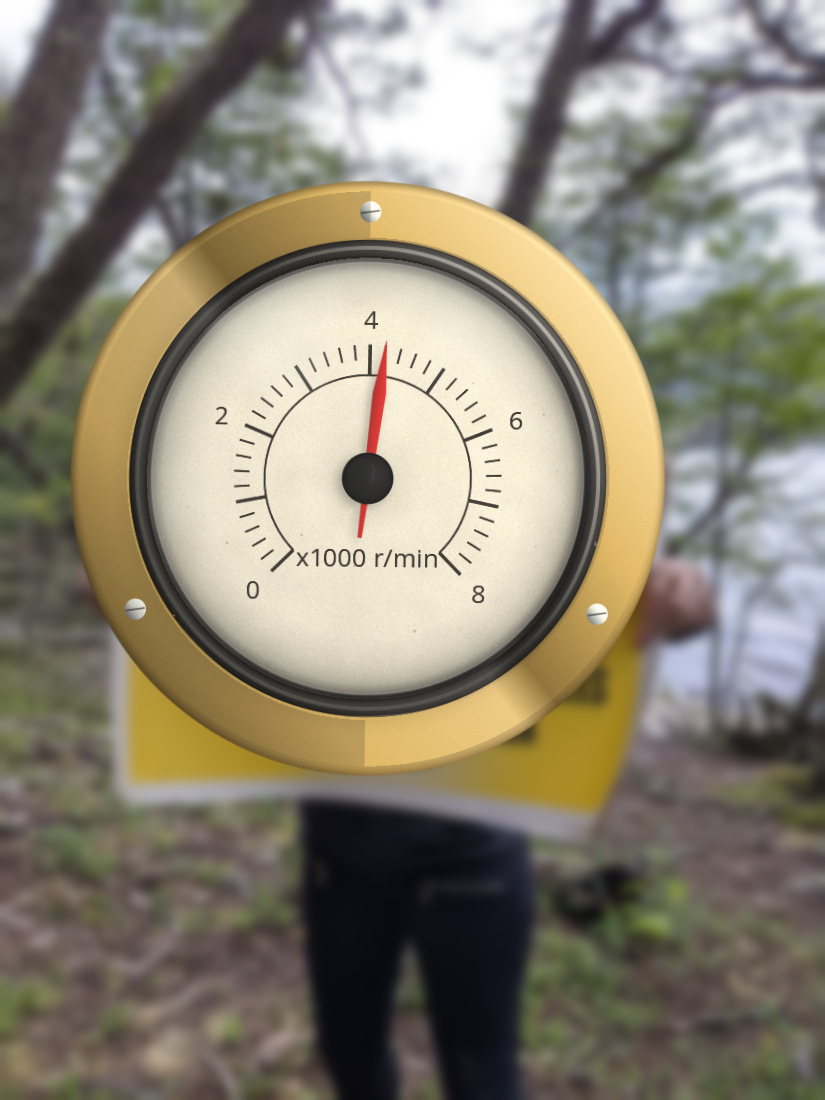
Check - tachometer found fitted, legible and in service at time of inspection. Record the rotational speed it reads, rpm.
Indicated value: 4200 rpm
